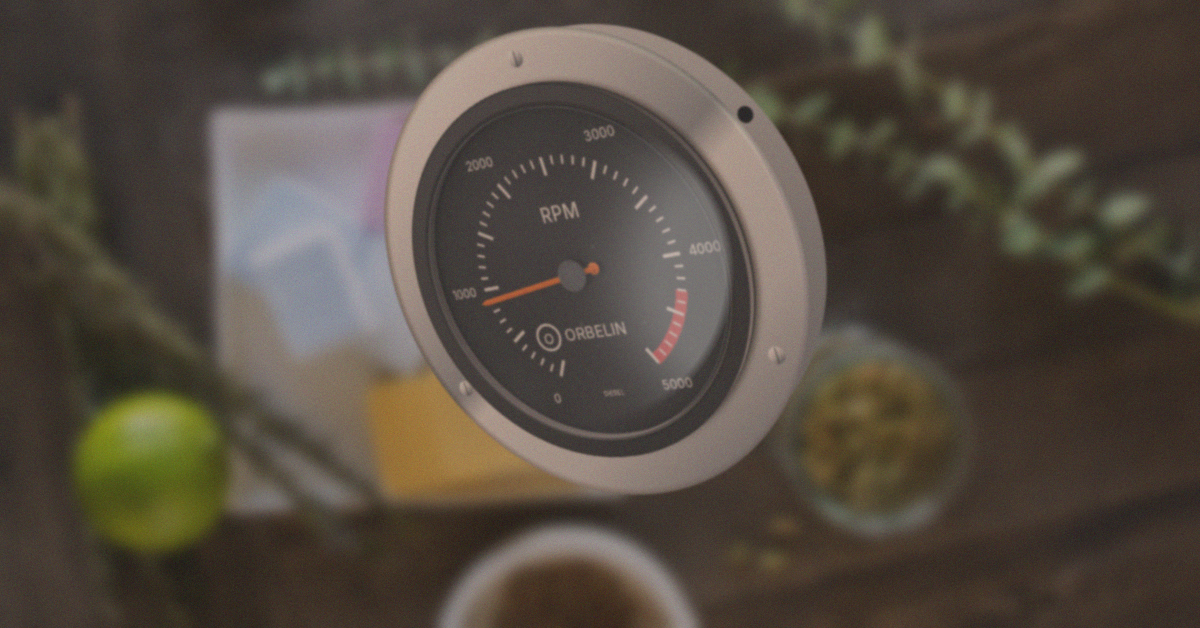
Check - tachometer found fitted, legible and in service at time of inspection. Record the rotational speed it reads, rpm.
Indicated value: 900 rpm
